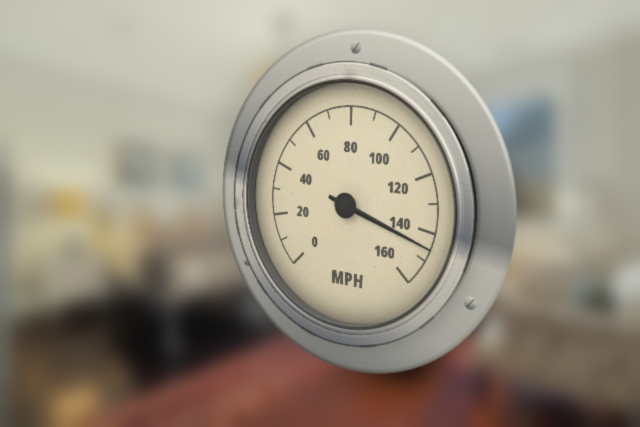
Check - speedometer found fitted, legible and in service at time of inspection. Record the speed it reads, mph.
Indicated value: 145 mph
